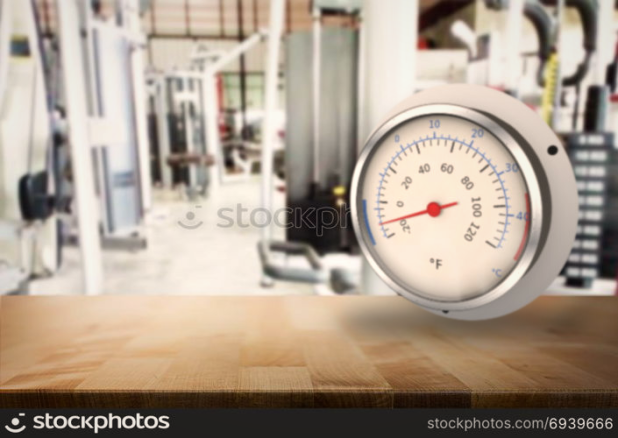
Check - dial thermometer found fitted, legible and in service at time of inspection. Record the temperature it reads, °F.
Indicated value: -12 °F
